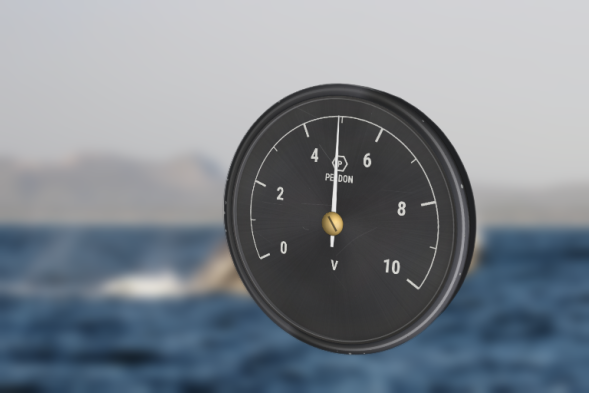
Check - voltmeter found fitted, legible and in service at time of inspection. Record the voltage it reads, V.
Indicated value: 5 V
